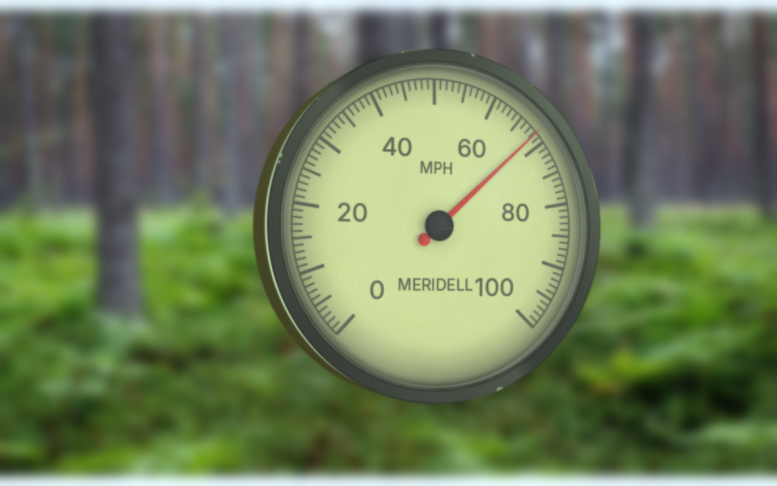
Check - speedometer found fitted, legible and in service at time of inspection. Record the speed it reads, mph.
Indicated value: 68 mph
